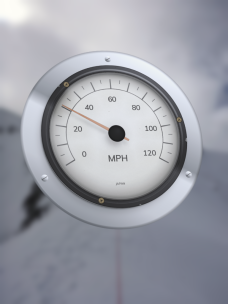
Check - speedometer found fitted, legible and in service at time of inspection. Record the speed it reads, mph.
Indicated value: 30 mph
